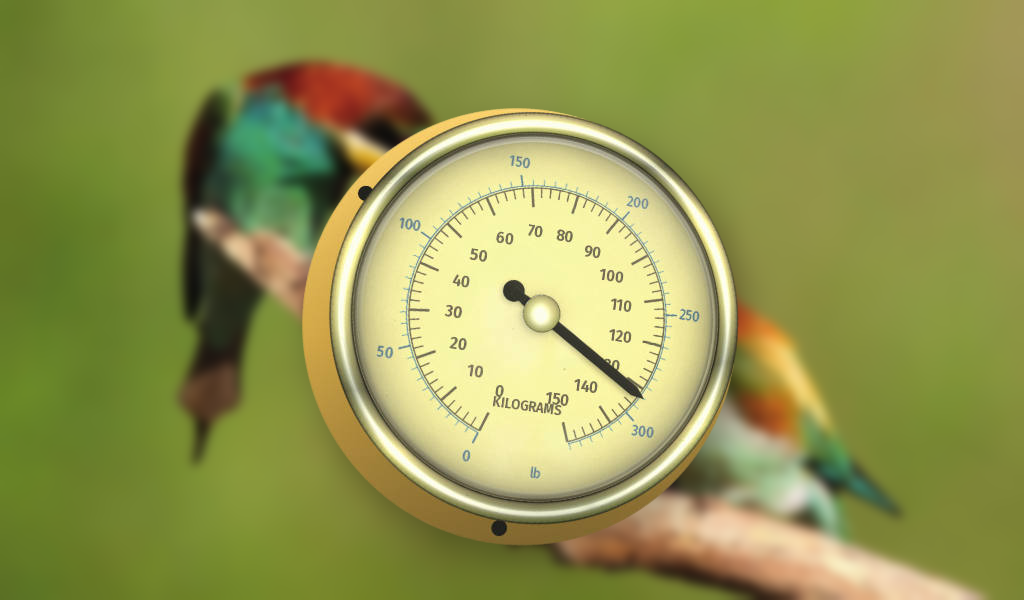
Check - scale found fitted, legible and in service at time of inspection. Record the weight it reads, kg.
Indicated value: 132 kg
